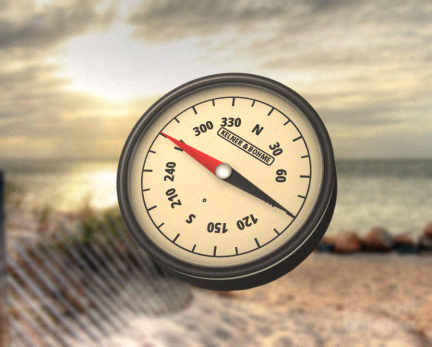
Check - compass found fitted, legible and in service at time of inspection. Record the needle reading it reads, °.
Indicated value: 270 °
